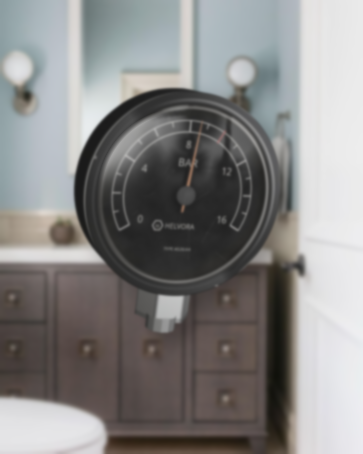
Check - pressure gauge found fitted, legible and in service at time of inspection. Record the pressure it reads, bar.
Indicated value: 8.5 bar
